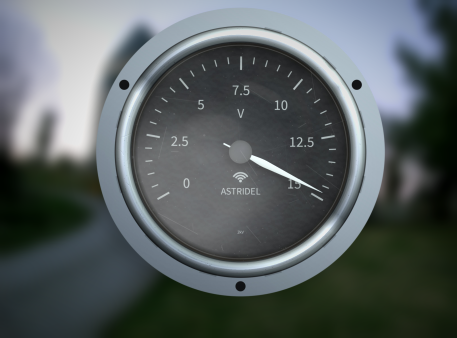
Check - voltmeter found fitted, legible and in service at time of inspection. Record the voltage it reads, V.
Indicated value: 14.75 V
